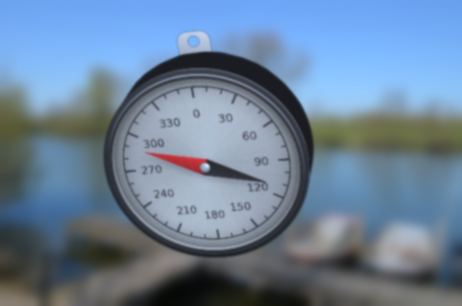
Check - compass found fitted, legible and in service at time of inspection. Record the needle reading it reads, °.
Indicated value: 290 °
